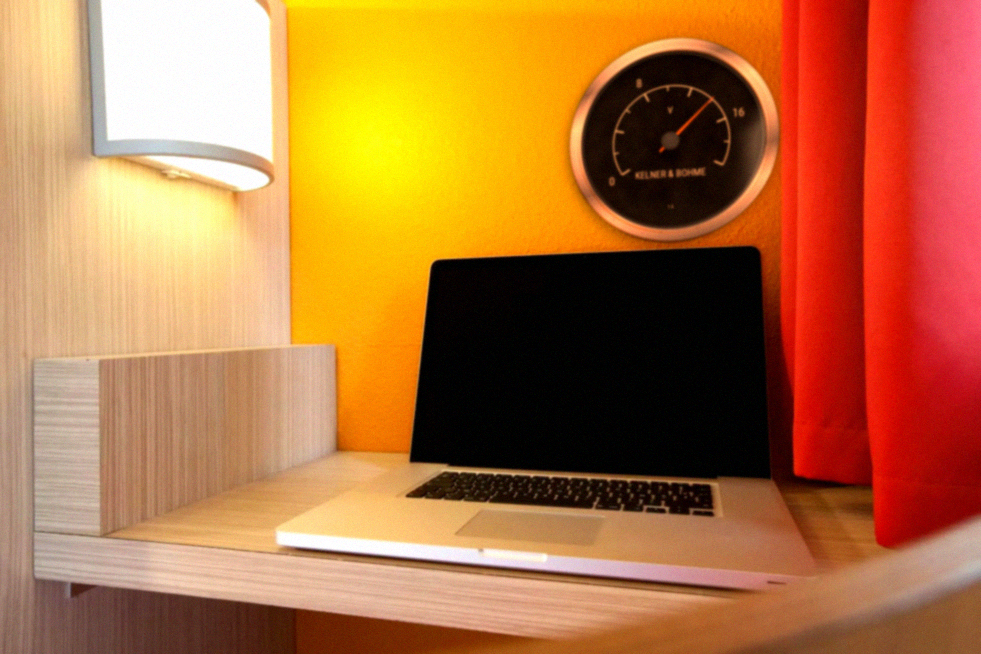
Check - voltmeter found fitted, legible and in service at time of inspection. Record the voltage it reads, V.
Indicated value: 14 V
